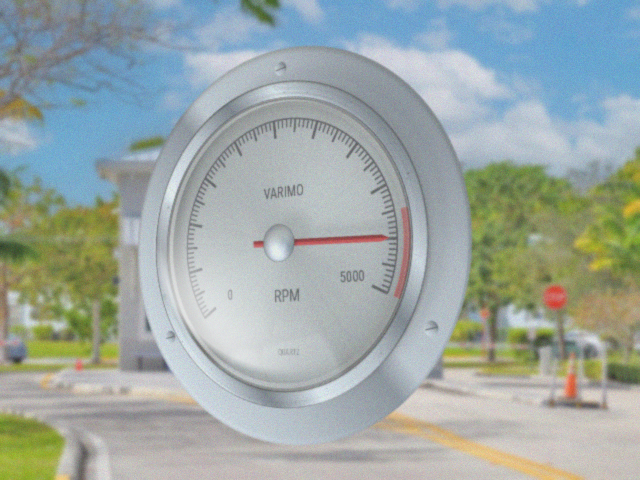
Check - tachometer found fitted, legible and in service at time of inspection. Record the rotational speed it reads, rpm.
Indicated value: 4500 rpm
